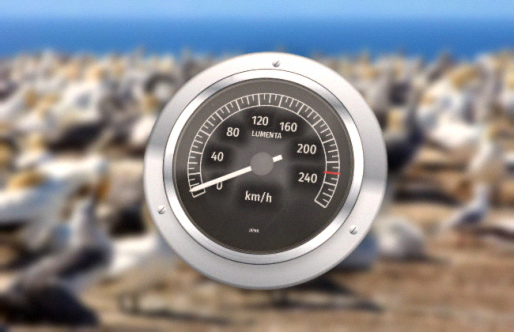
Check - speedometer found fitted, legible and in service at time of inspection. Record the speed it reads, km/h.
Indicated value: 5 km/h
